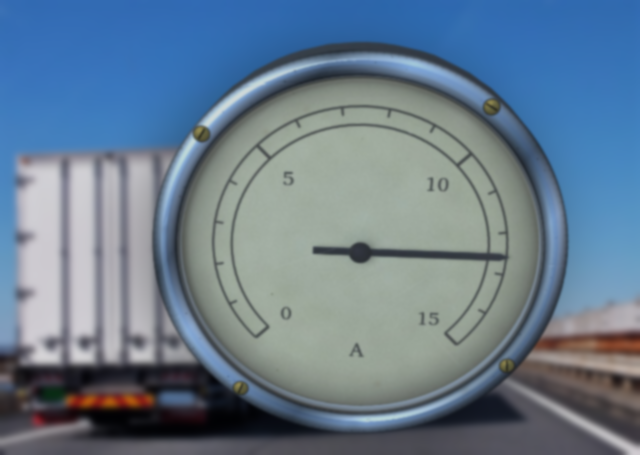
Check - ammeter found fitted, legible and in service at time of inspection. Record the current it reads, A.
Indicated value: 12.5 A
